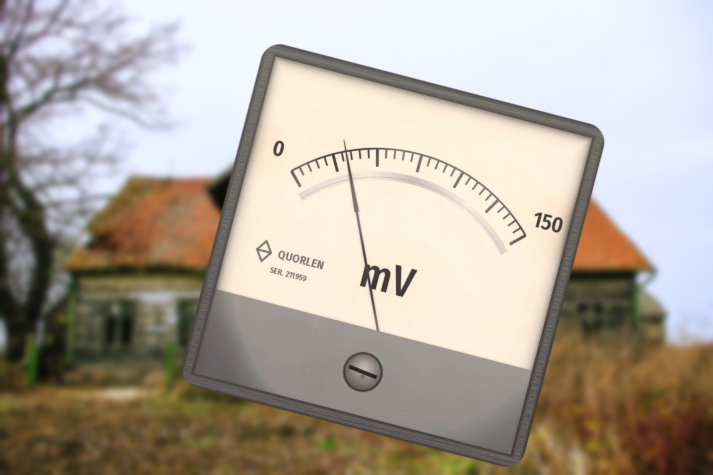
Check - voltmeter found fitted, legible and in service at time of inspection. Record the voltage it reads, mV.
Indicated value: 32.5 mV
